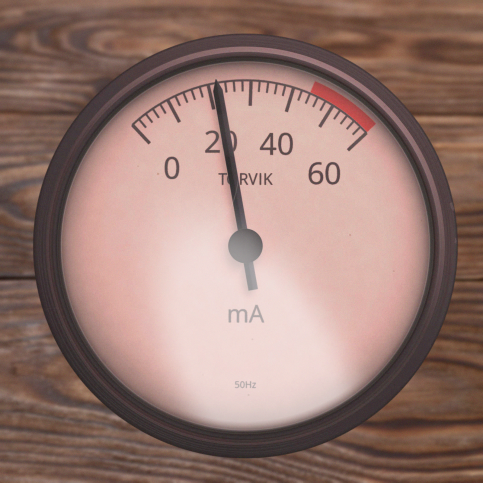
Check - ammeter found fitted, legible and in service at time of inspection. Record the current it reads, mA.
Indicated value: 22 mA
